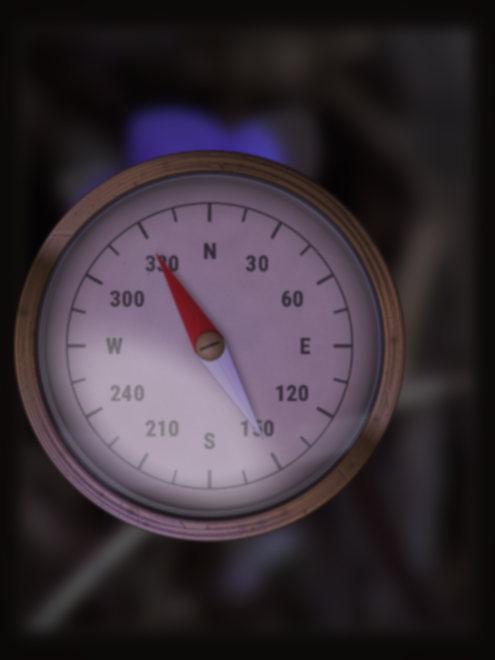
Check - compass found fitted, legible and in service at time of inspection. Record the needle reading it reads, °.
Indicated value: 330 °
